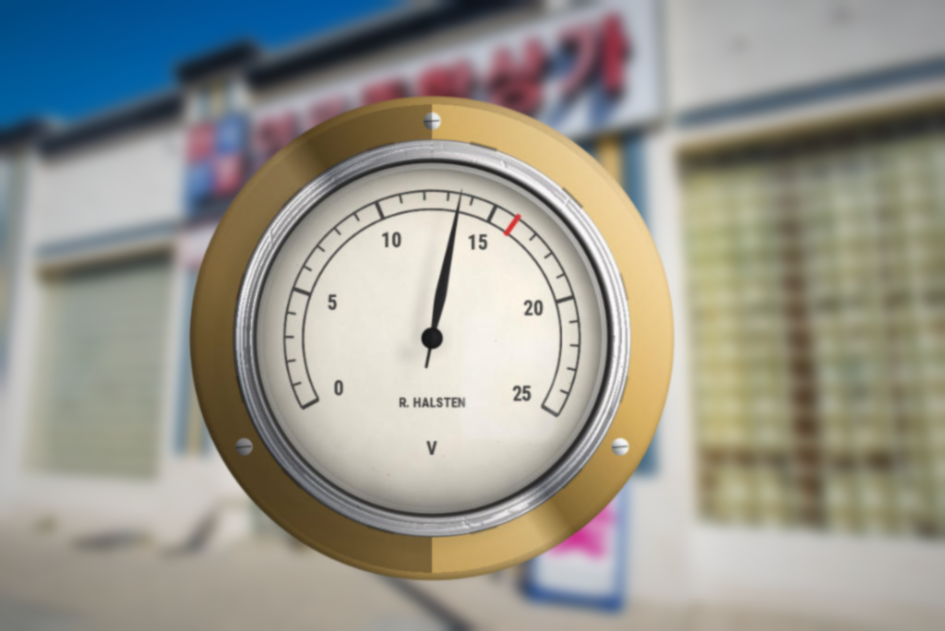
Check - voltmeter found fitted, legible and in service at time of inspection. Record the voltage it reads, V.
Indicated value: 13.5 V
